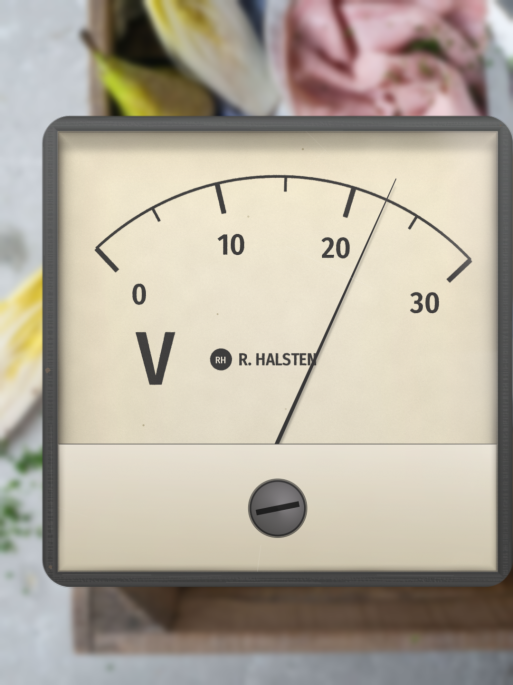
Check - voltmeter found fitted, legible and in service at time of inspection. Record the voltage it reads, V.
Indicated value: 22.5 V
